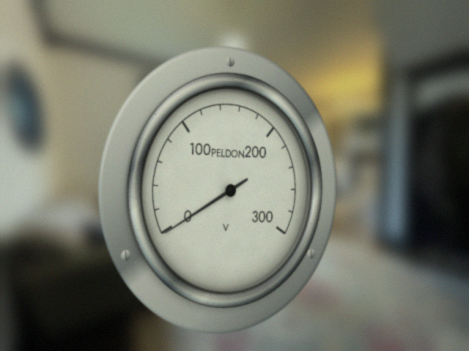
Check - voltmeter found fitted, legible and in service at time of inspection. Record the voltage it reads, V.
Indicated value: 0 V
